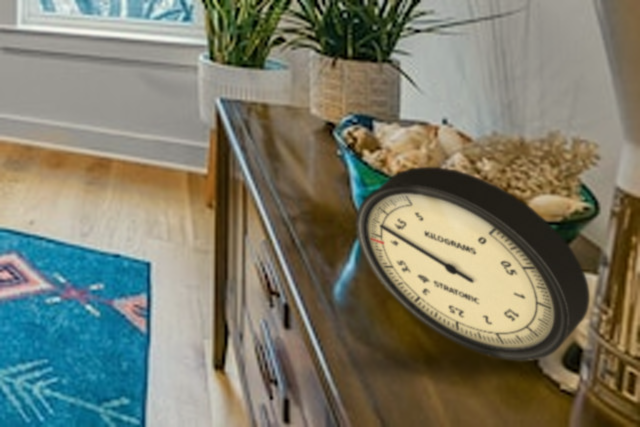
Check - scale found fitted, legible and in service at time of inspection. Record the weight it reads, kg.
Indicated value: 4.25 kg
